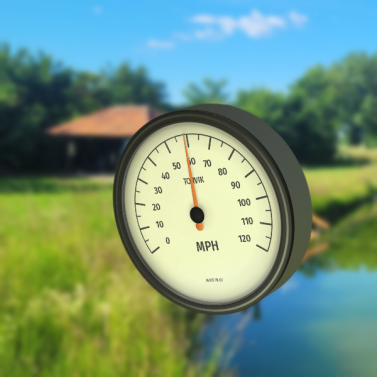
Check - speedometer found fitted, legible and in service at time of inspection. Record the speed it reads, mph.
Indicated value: 60 mph
